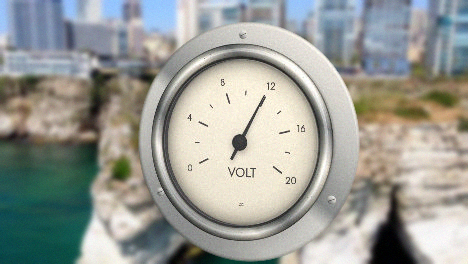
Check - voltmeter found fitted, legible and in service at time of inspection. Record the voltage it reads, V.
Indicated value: 12 V
